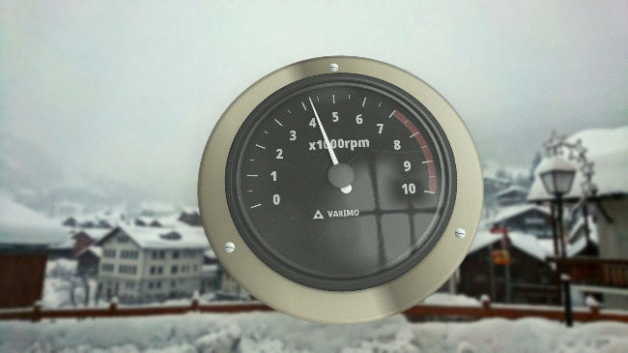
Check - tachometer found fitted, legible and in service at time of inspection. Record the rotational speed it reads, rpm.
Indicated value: 4250 rpm
